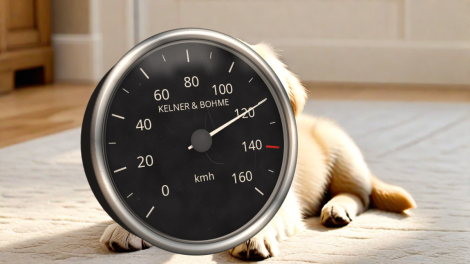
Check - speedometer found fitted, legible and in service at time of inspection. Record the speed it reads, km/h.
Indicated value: 120 km/h
